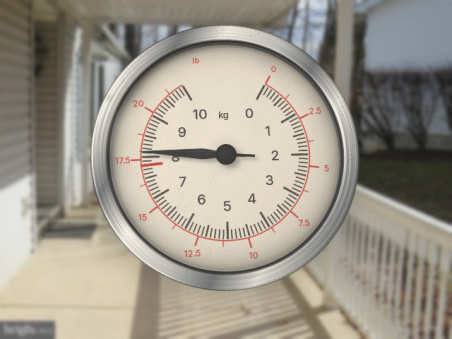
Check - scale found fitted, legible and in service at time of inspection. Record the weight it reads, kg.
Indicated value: 8.1 kg
